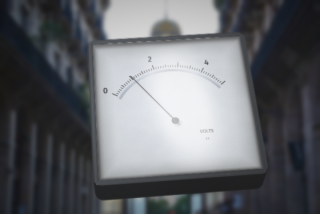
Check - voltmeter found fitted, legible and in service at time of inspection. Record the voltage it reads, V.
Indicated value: 1 V
